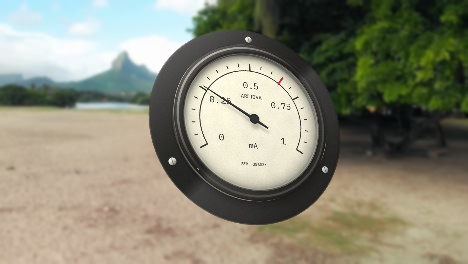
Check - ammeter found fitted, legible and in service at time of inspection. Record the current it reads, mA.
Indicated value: 0.25 mA
